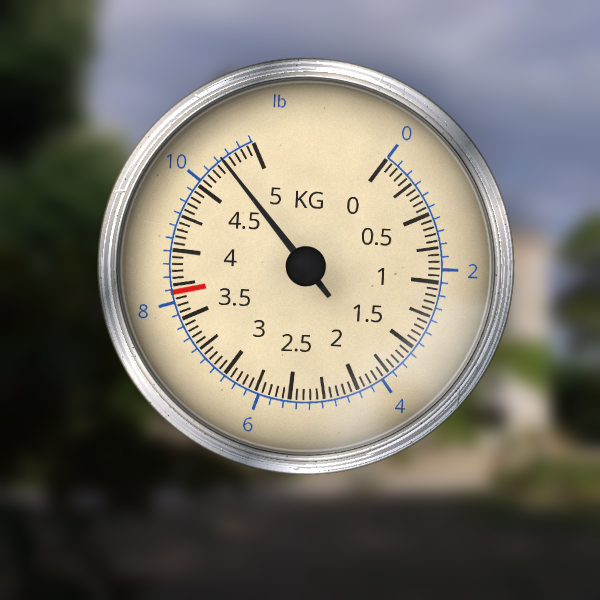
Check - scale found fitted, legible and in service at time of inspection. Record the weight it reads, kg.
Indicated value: 4.75 kg
